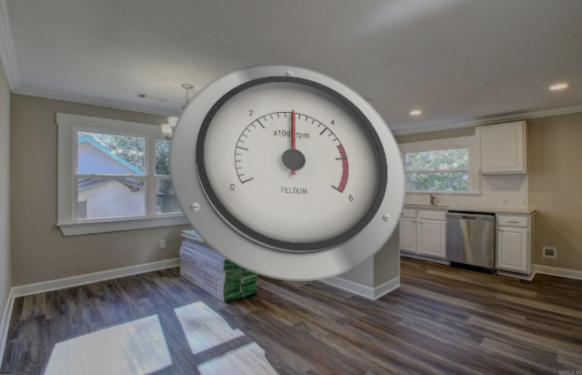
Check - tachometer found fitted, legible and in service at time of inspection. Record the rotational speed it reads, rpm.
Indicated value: 3000 rpm
